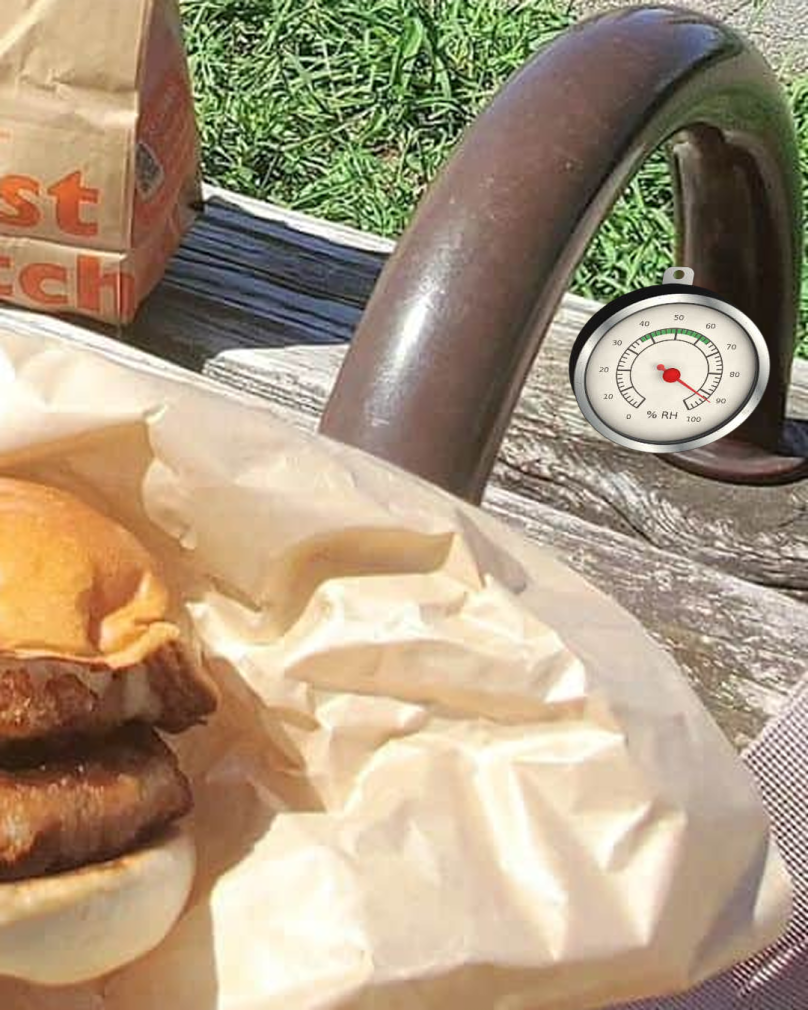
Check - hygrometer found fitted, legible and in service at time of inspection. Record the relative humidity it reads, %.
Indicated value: 92 %
